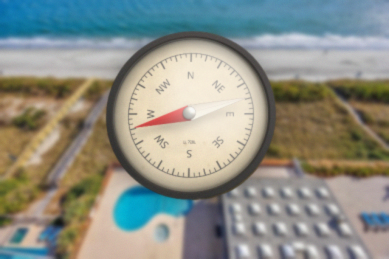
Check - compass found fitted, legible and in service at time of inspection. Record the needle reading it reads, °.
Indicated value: 255 °
